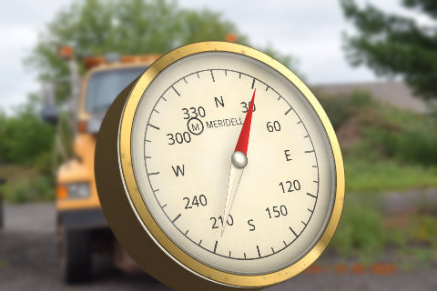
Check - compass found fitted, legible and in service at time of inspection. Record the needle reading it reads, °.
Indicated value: 30 °
